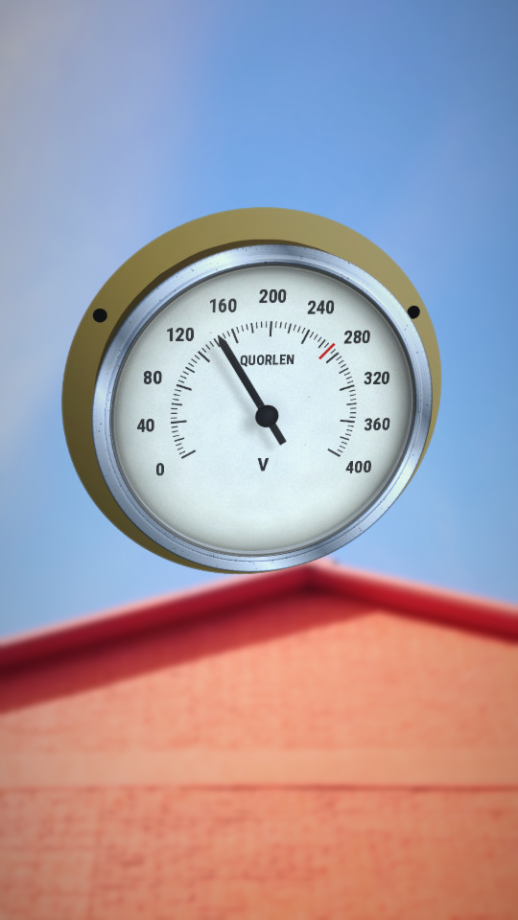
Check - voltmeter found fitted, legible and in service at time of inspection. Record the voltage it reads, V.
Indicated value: 145 V
